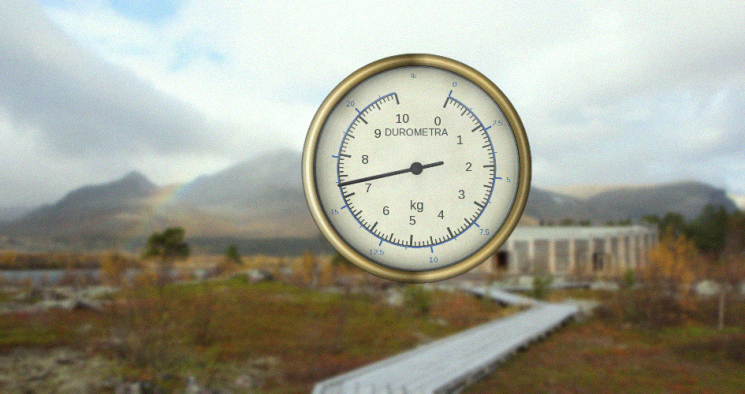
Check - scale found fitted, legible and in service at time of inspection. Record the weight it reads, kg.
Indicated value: 7.3 kg
